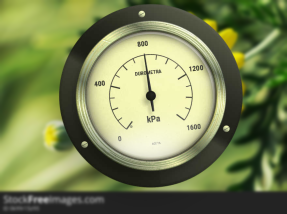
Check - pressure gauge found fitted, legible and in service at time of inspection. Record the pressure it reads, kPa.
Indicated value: 800 kPa
